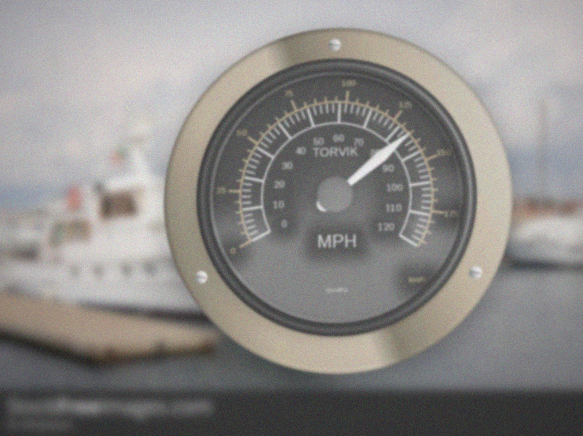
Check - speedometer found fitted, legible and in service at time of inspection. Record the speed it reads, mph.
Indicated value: 84 mph
